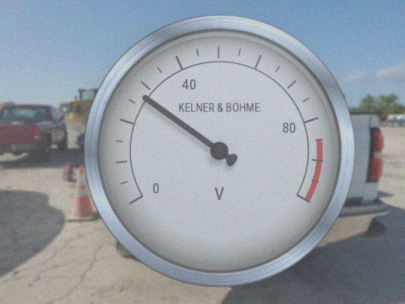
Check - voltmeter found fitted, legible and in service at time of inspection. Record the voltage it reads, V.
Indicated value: 27.5 V
